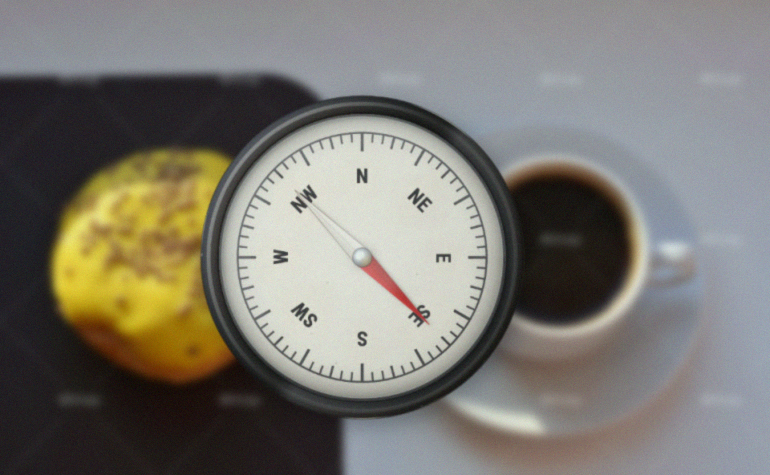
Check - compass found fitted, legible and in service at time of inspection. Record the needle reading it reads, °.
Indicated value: 135 °
